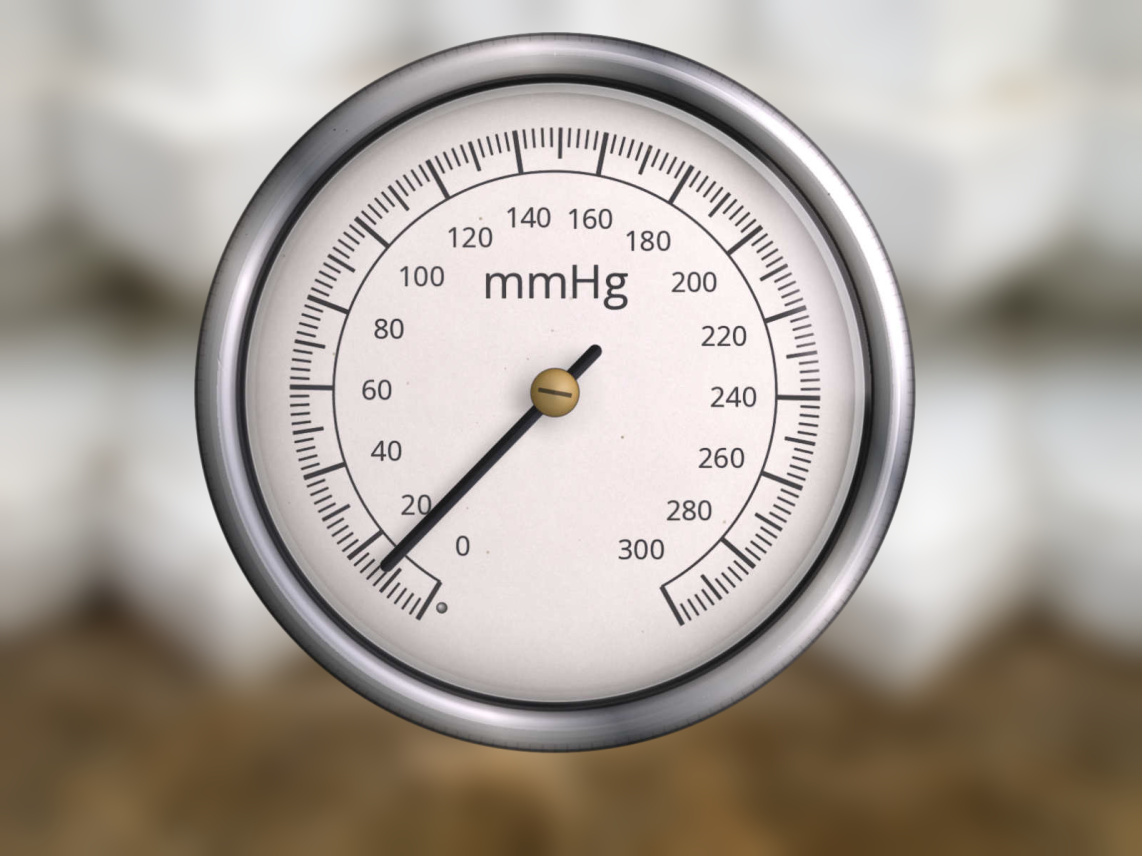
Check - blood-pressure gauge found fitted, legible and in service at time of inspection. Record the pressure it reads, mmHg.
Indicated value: 13 mmHg
